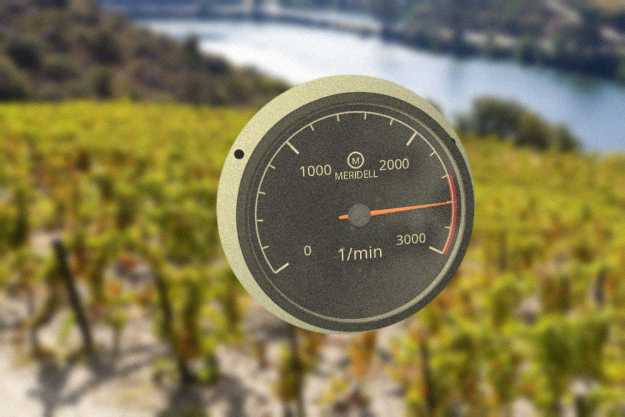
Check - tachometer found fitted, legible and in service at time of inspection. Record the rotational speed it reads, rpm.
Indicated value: 2600 rpm
